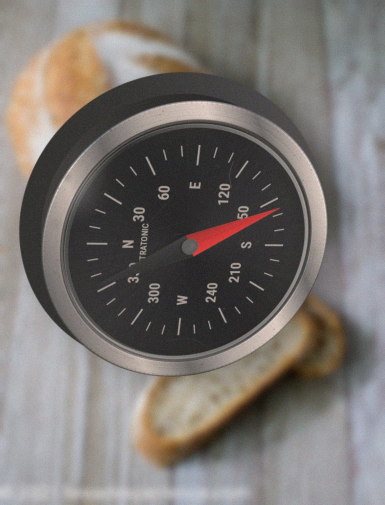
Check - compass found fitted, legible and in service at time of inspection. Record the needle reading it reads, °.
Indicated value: 155 °
